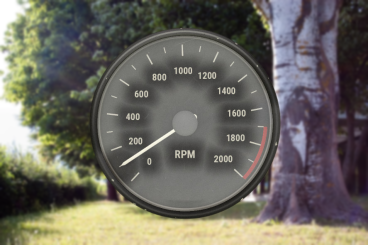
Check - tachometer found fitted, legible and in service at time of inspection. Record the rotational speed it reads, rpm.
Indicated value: 100 rpm
